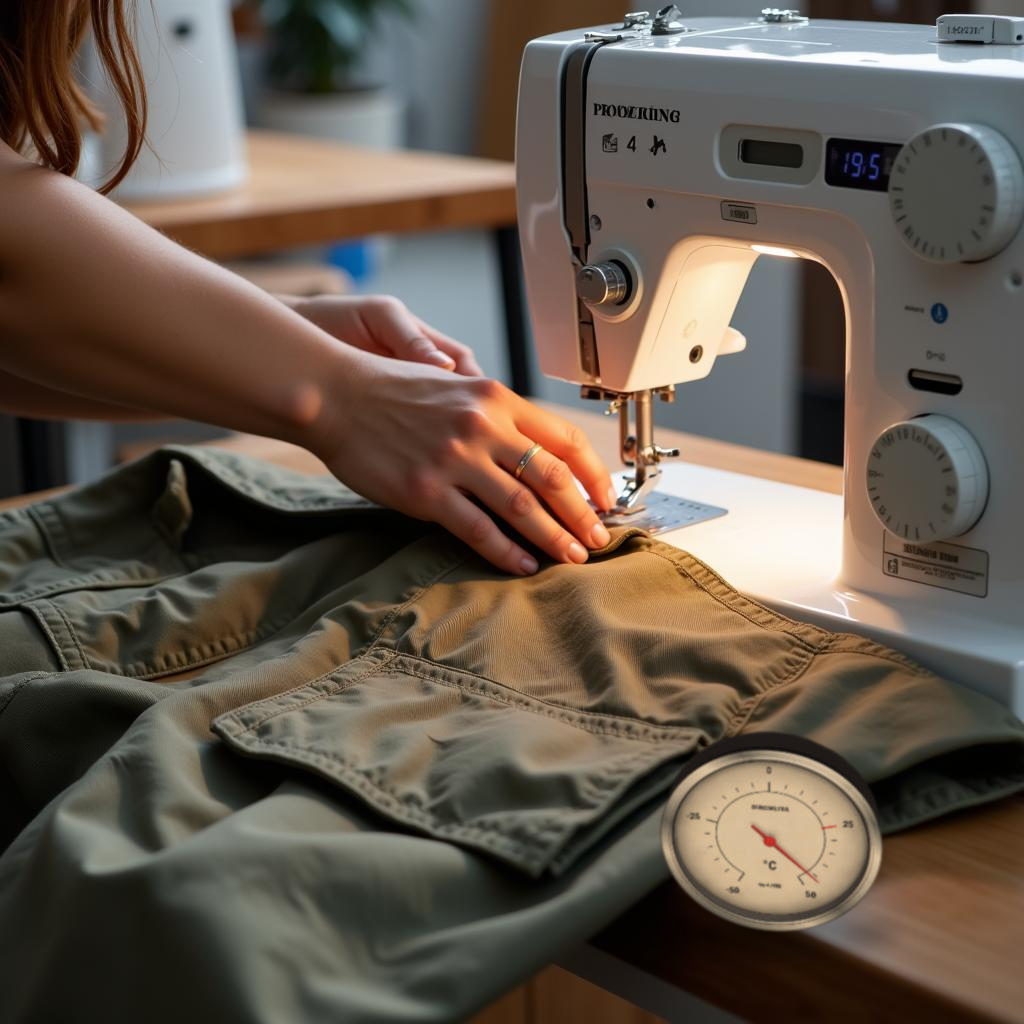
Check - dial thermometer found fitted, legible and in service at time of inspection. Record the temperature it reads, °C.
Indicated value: 45 °C
